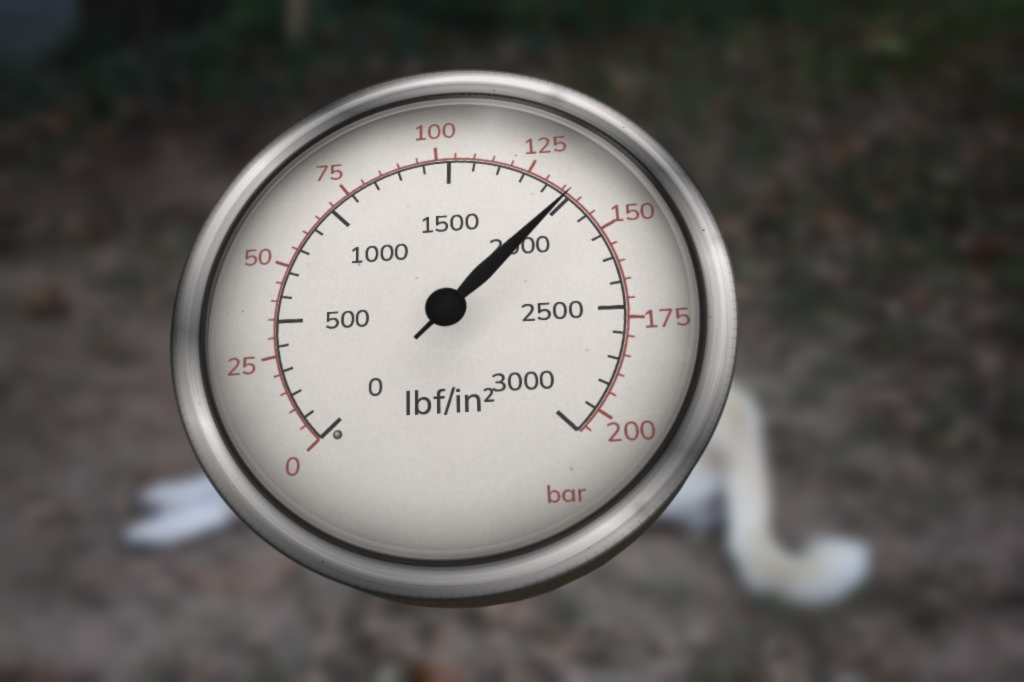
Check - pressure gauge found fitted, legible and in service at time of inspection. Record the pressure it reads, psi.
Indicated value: 2000 psi
